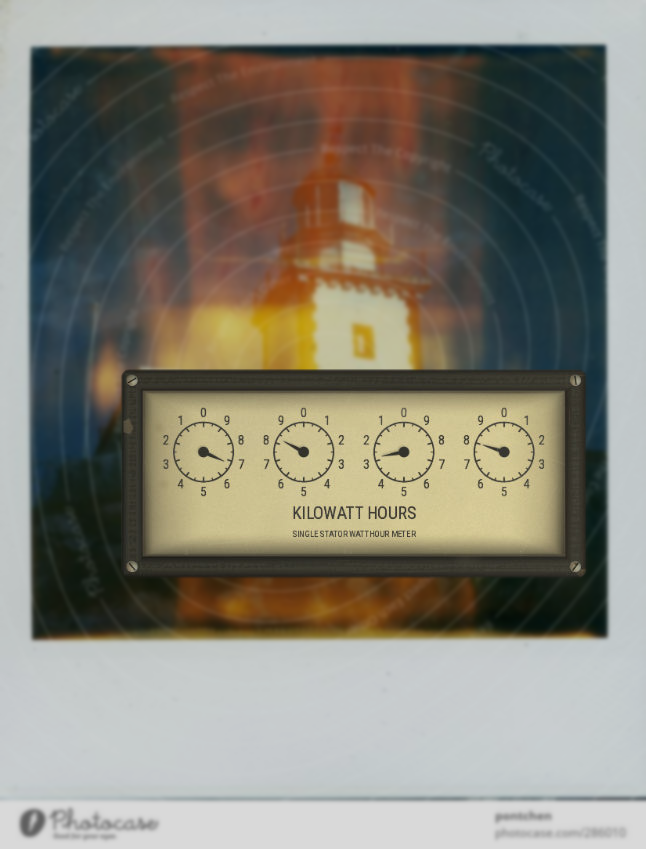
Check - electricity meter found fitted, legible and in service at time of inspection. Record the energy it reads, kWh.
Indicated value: 6828 kWh
